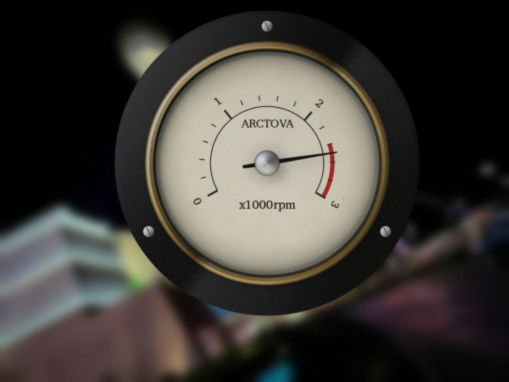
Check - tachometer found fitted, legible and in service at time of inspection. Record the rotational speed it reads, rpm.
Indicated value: 2500 rpm
